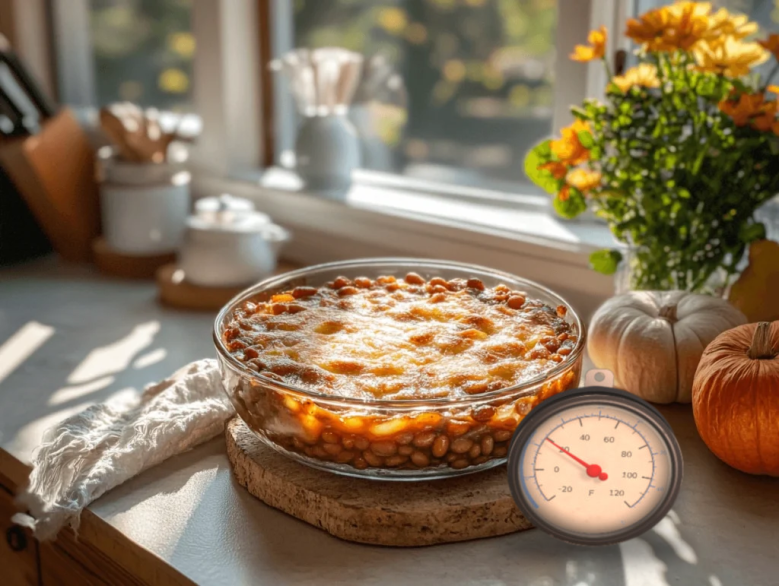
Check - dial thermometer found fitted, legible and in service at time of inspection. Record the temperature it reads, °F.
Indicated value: 20 °F
